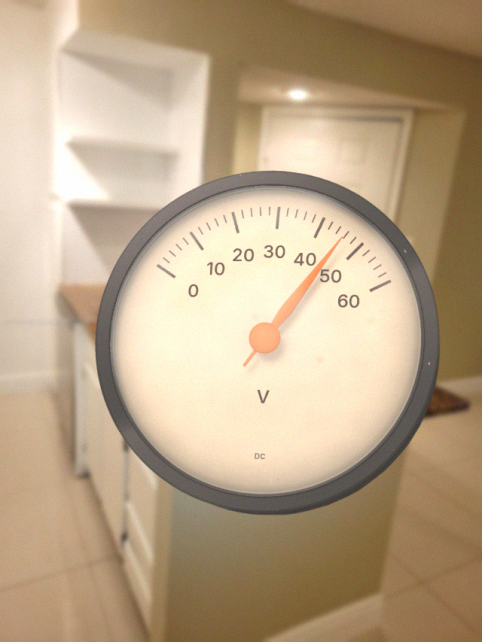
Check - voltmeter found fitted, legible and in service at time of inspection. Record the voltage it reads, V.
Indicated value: 46 V
